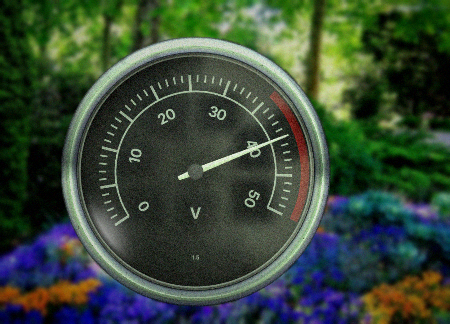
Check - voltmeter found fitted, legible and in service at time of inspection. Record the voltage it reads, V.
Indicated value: 40 V
